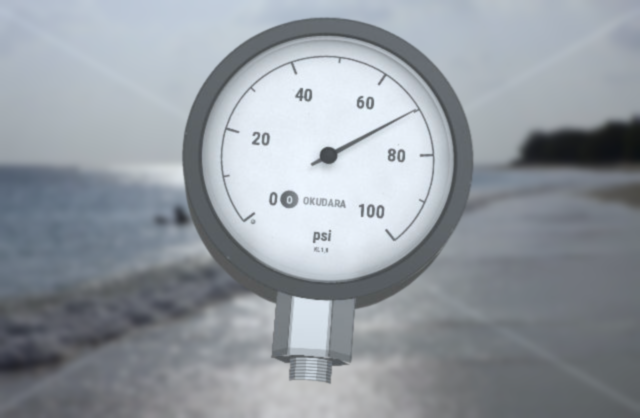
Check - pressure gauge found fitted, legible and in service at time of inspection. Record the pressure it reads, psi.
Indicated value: 70 psi
